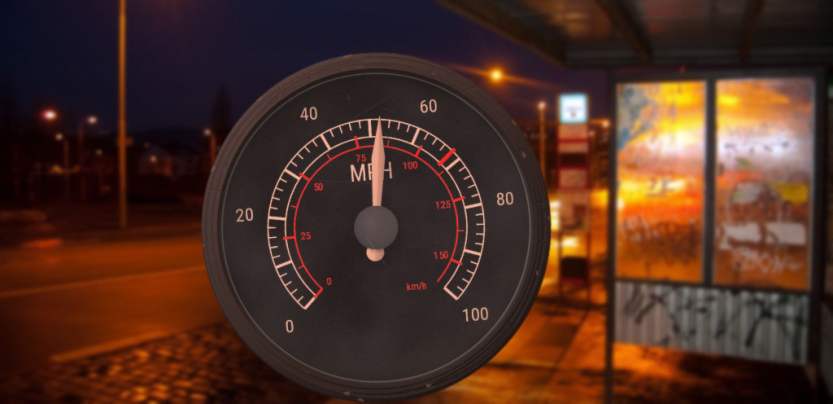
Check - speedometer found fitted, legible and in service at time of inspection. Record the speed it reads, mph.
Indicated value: 52 mph
